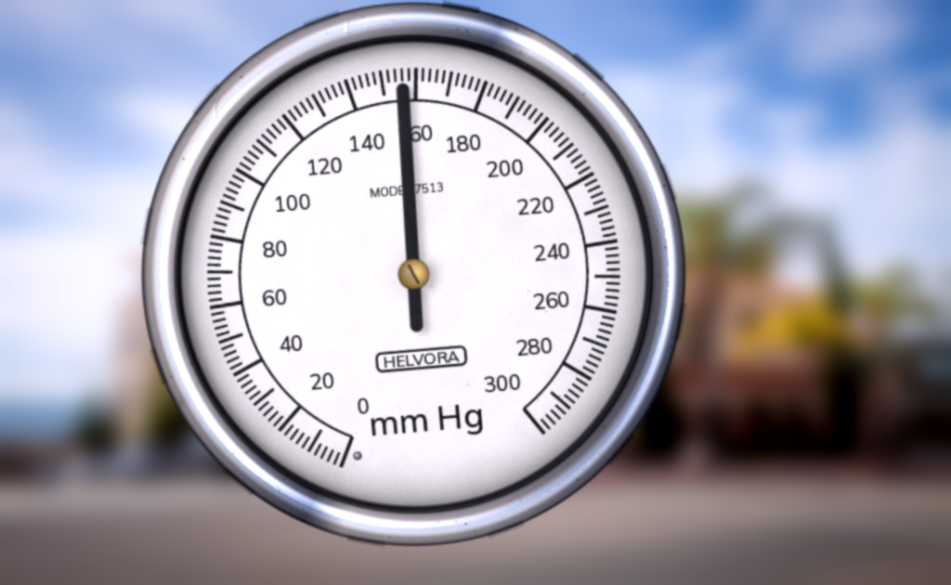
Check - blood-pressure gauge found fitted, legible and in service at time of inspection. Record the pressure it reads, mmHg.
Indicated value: 156 mmHg
